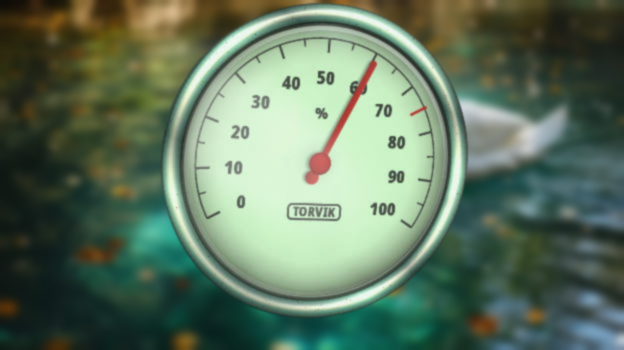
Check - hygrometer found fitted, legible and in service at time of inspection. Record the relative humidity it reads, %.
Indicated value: 60 %
